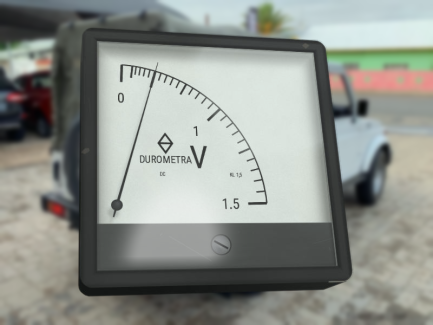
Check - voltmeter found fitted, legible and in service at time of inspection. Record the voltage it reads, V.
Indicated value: 0.5 V
